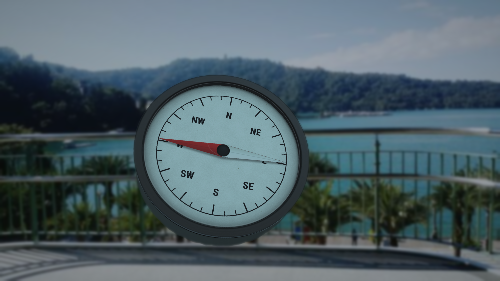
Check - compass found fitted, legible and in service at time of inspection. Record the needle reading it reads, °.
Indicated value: 270 °
